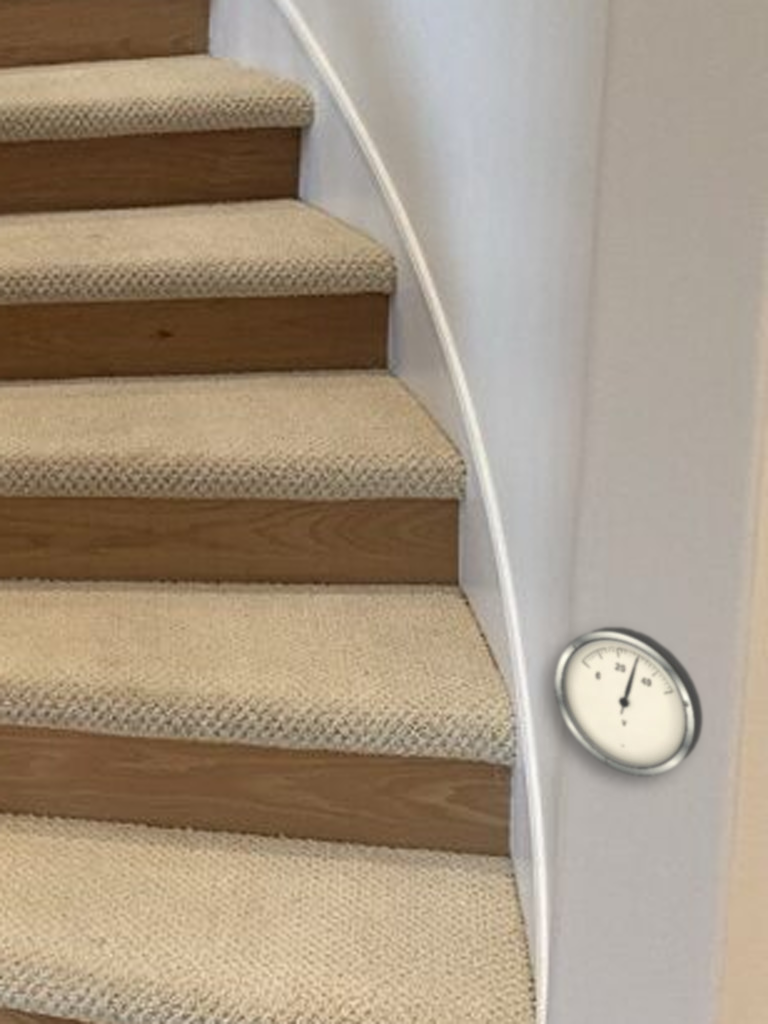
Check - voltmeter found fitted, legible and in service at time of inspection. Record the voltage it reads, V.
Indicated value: 30 V
